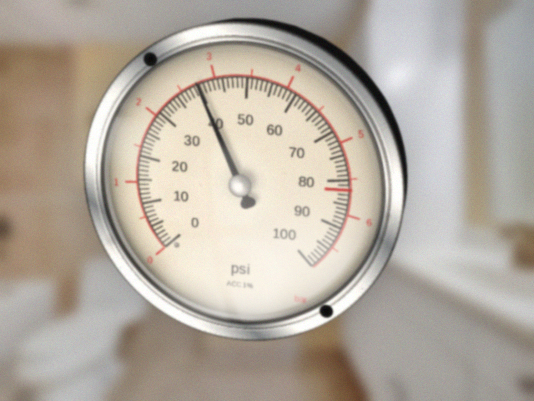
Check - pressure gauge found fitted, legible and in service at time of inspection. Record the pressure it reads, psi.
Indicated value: 40 psi
